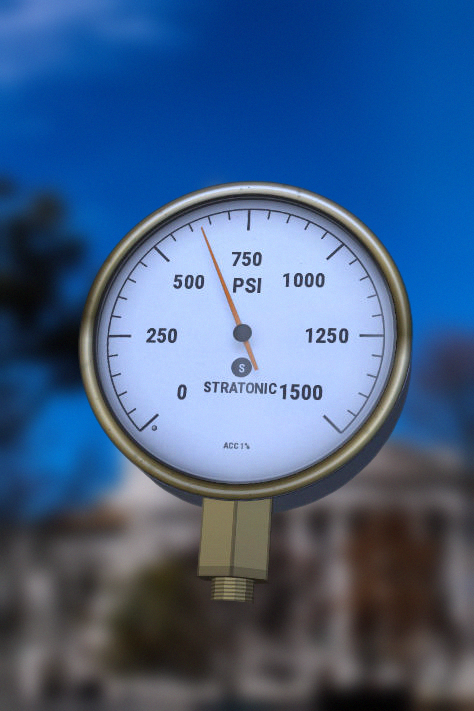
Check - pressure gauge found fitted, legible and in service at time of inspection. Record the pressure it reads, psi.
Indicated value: 625 psi
